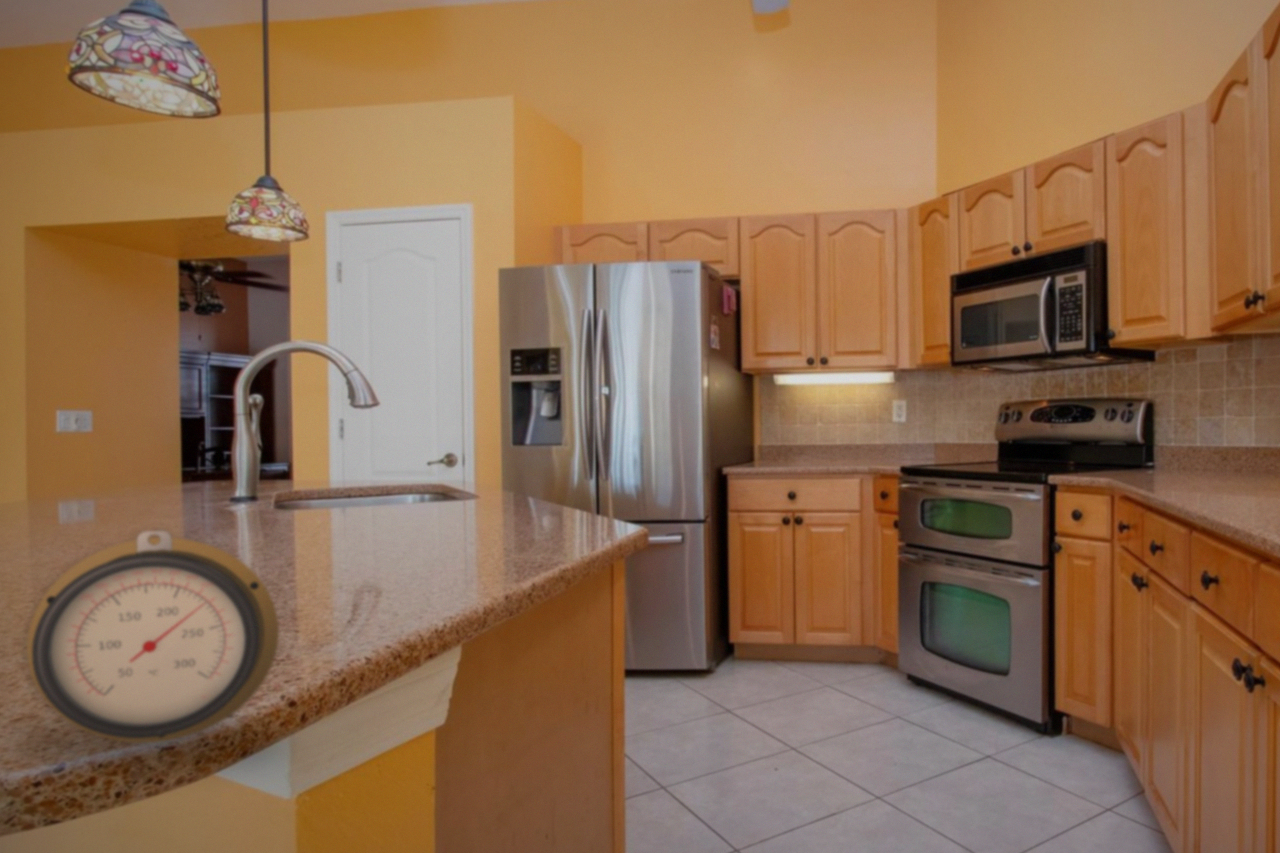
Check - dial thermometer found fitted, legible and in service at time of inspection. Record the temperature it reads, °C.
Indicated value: 225 °C
